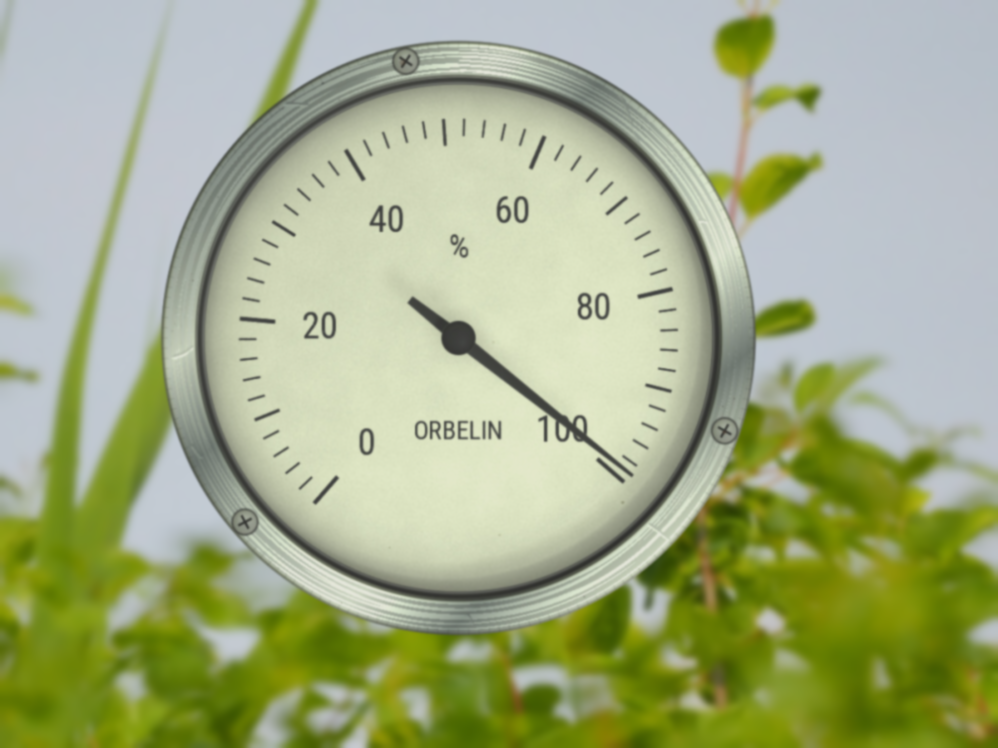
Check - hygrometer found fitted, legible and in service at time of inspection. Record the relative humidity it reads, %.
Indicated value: 99 %
